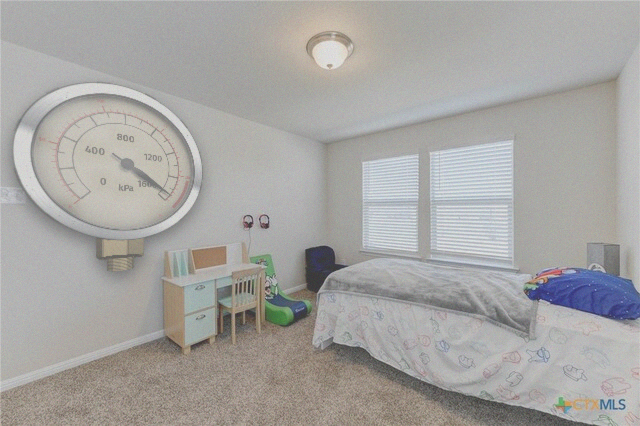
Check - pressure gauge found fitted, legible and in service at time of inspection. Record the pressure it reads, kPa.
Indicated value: 1550 kPa
